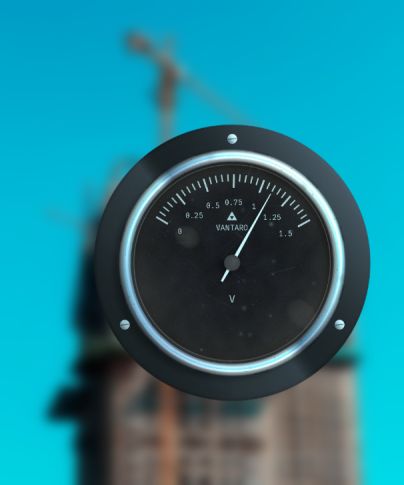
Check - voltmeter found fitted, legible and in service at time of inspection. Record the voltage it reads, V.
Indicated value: 1.1 V
